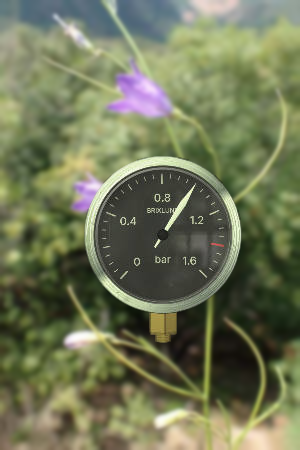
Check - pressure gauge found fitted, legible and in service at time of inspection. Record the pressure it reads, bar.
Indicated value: 1 bar
